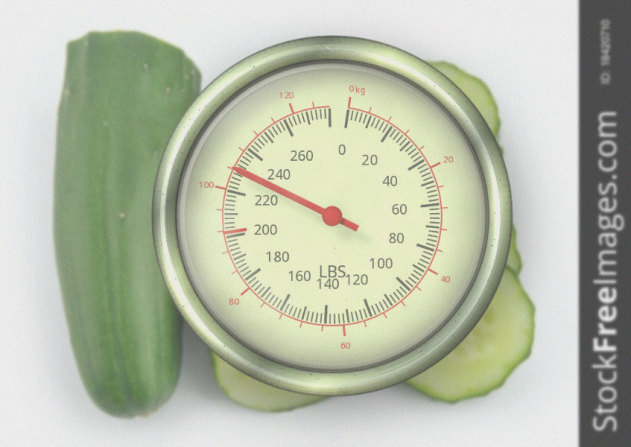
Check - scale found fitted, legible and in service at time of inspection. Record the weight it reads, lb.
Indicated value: 230 lb
